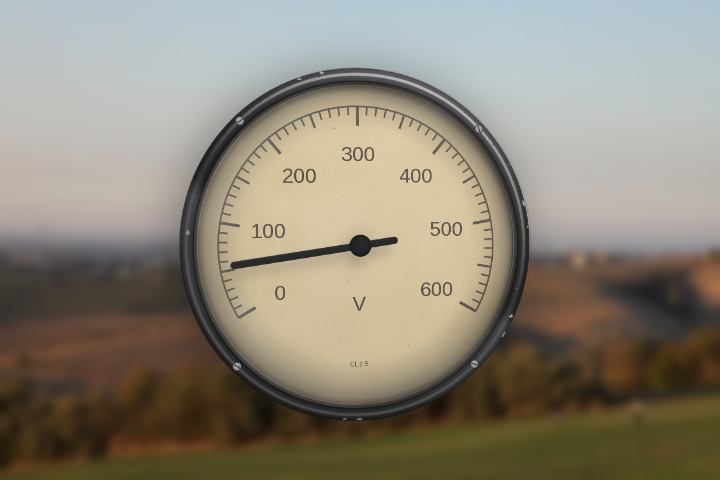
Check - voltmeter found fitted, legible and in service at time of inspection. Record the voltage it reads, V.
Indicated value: 55 V
